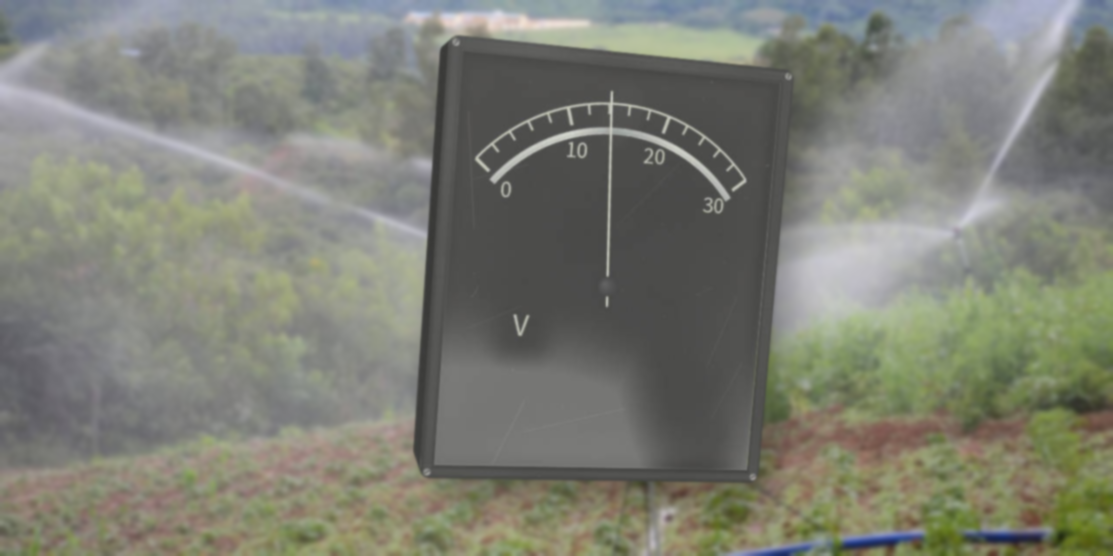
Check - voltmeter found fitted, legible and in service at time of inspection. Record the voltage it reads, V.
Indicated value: 14 V
